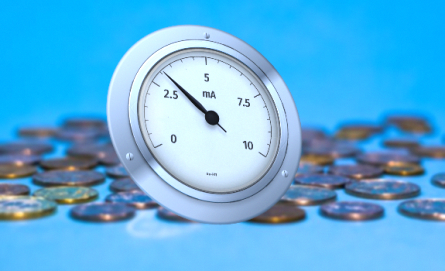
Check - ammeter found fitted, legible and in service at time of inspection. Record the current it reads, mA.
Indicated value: 3 mA
